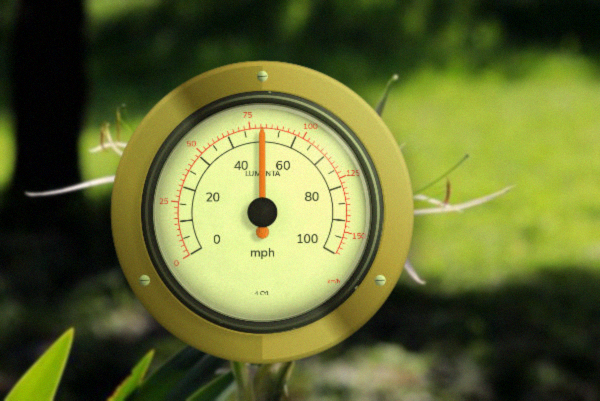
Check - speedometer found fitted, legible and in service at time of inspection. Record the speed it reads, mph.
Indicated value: 50 mph
